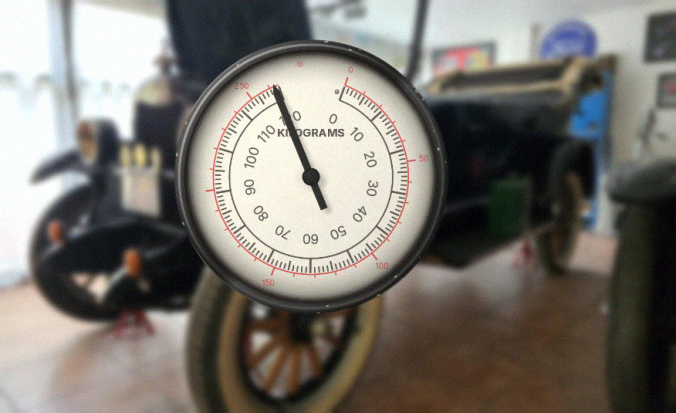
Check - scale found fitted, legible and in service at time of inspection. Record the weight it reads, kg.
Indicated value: 119 kg
